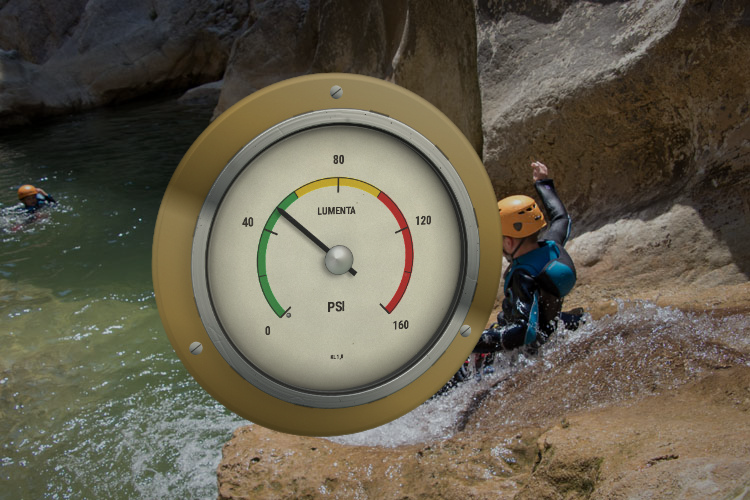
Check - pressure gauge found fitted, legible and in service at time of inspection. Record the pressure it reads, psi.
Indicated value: 50 psi
